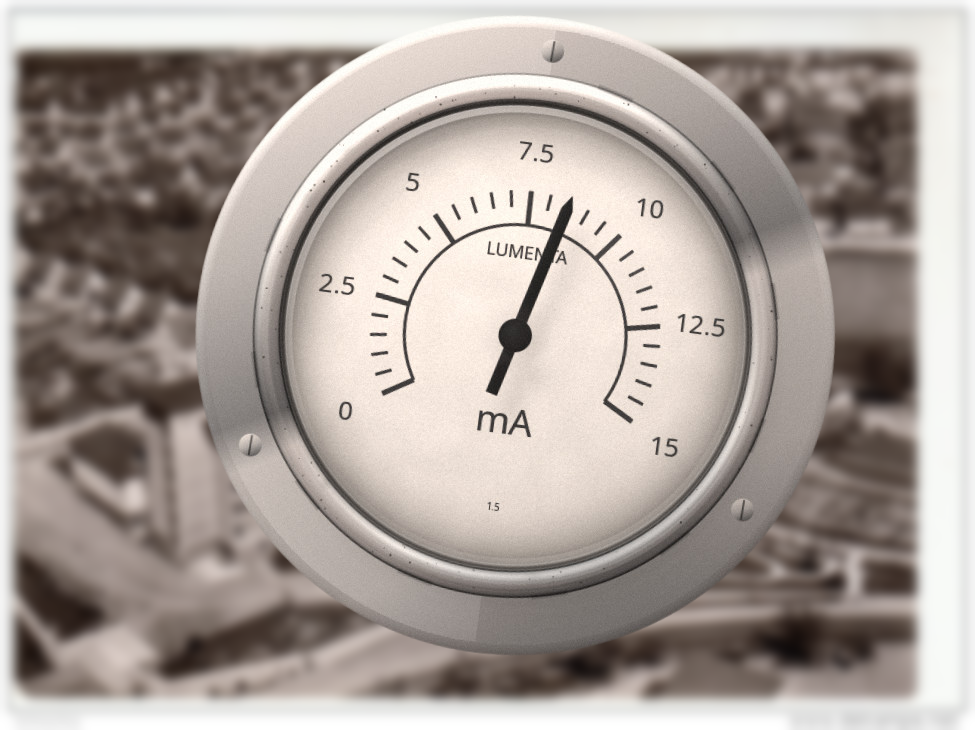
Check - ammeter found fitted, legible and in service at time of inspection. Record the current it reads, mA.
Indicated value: 8.5 mA
